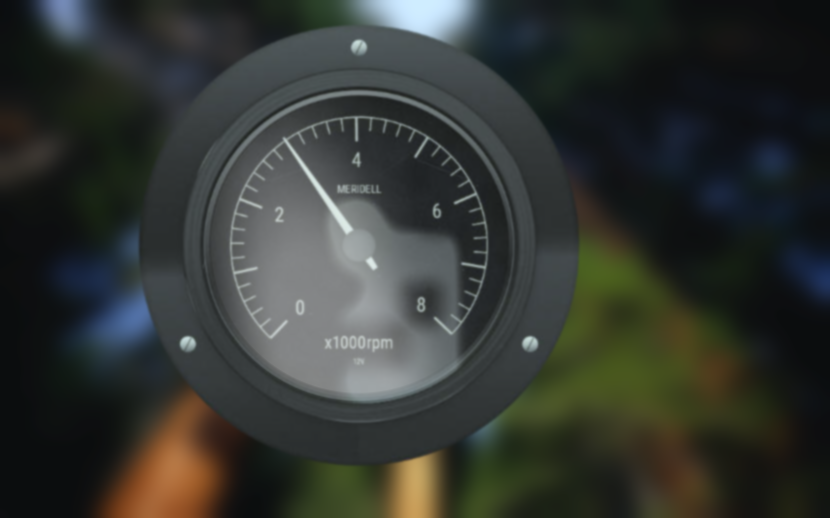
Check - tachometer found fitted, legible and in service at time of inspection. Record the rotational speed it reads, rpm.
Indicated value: 3000 rpm
